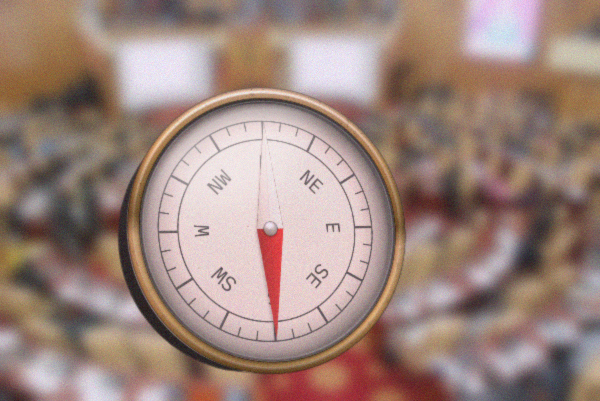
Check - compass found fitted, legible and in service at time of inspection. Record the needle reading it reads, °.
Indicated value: 180 °
